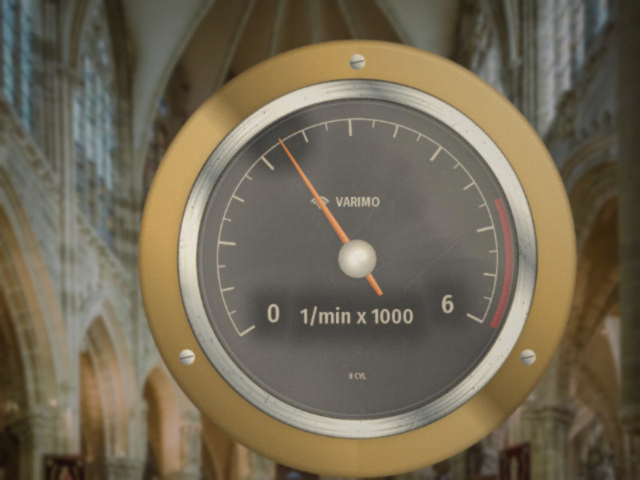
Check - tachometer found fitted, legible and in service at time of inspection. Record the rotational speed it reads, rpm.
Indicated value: 2250 rpm
